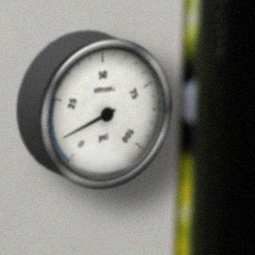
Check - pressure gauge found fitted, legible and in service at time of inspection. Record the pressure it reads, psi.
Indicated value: 10 psi
